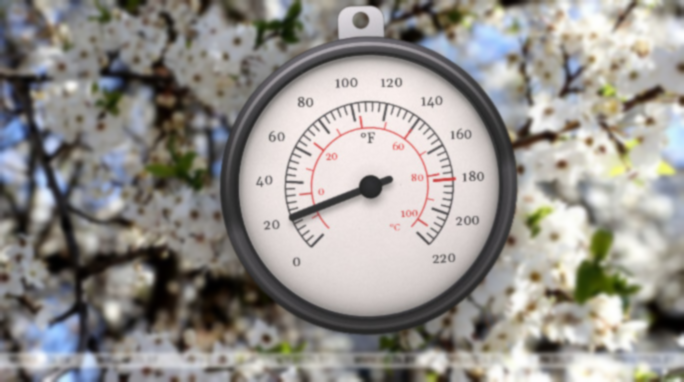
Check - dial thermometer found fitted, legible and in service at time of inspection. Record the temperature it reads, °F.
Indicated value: 20 °F
